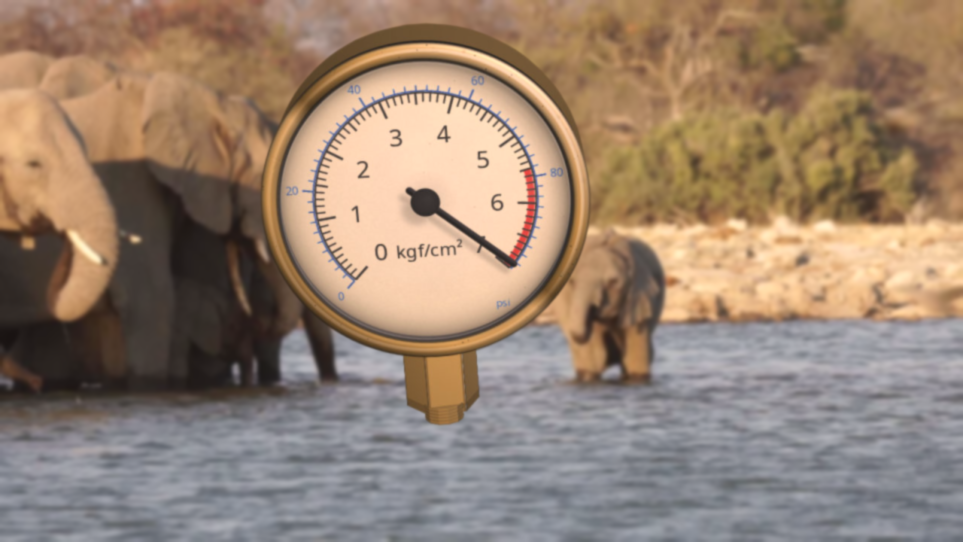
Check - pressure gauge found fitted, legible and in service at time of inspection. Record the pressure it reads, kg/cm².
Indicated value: 6.9 kg/cm²
